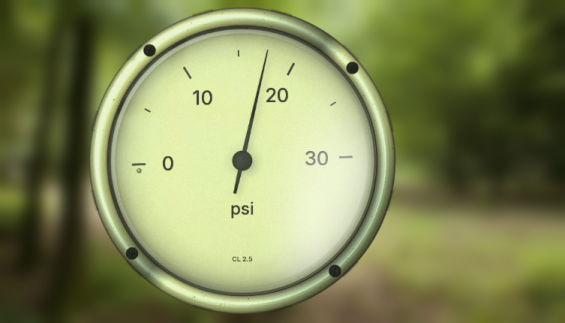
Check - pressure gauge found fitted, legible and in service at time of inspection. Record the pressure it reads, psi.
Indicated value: 17.5 psi
